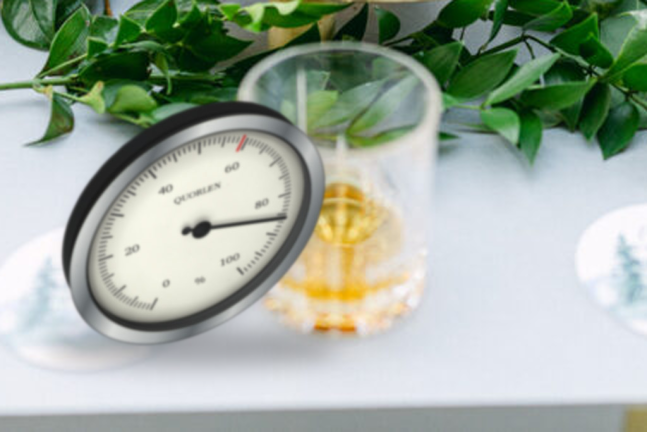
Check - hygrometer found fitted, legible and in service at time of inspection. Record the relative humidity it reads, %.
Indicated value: 85 %
